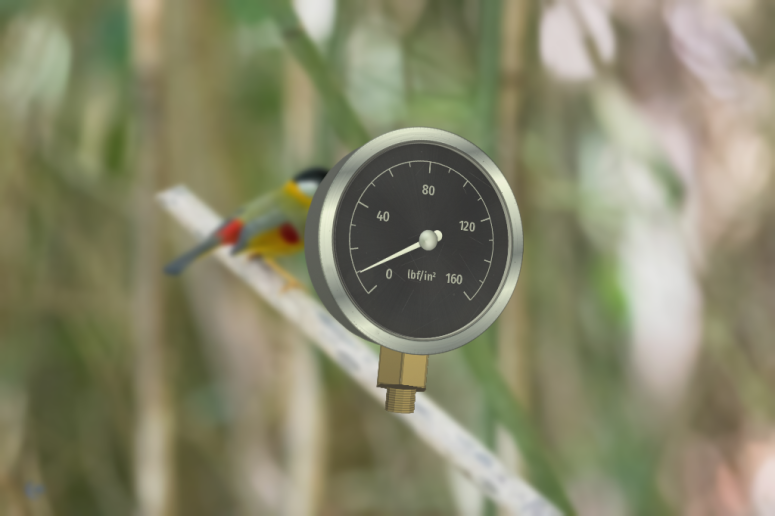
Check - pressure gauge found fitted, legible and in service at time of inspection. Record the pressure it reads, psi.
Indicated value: 10 psi
